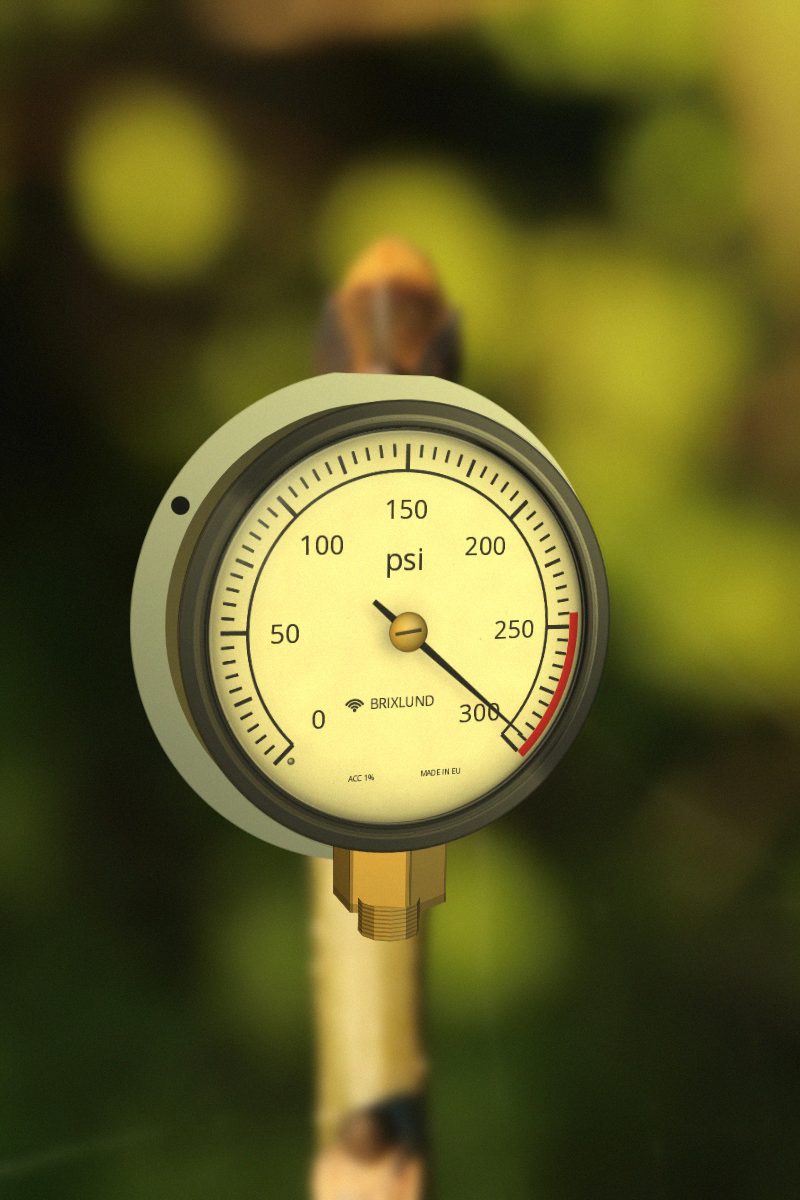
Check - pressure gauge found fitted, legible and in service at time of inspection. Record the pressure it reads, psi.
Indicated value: 295 psi
